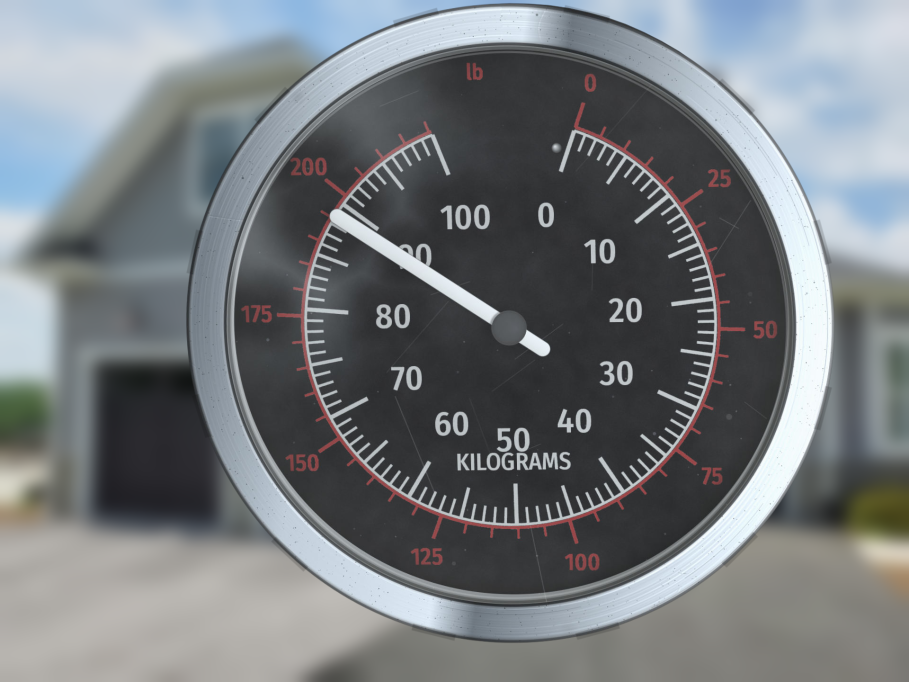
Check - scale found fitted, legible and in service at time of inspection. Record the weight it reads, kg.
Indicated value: 89 kg
